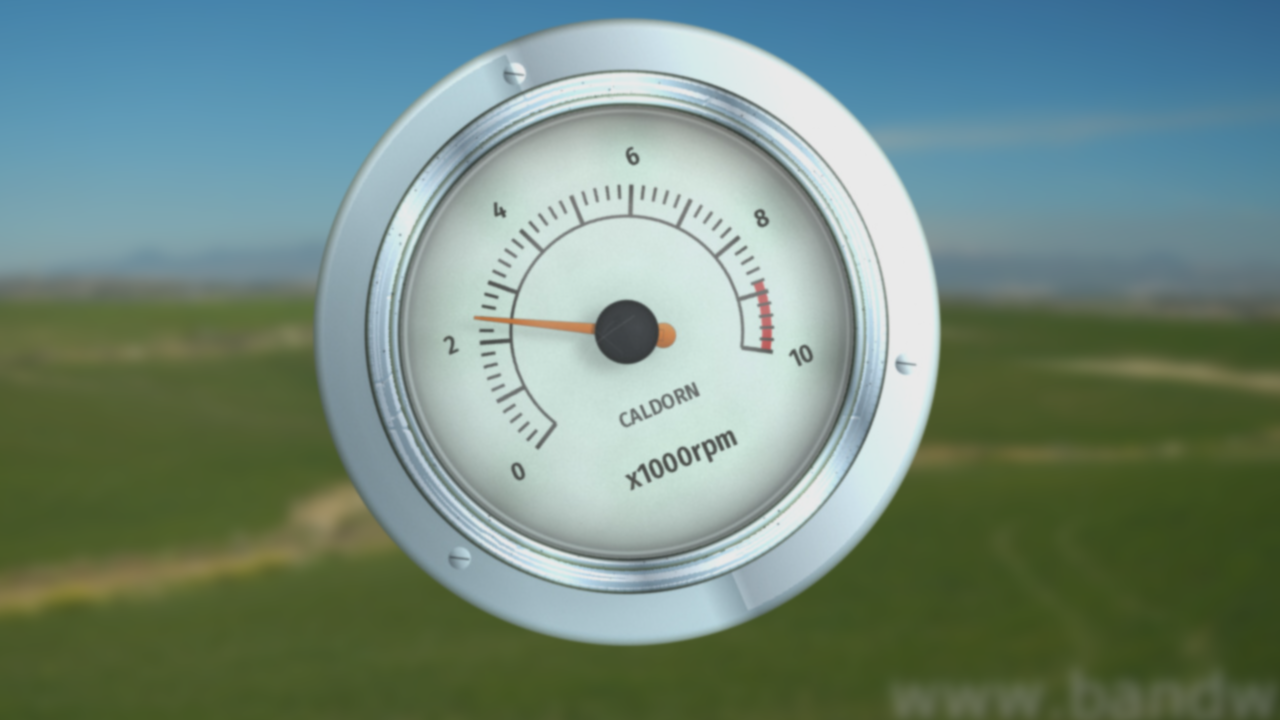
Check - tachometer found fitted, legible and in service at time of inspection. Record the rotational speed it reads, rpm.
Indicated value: 2400 rpm
